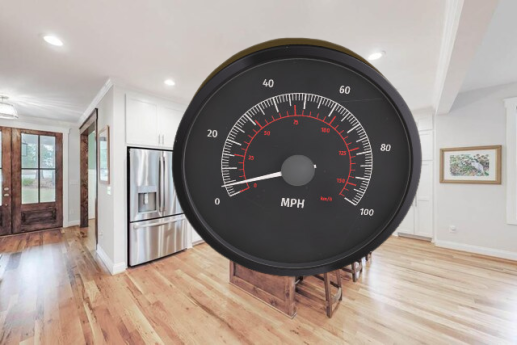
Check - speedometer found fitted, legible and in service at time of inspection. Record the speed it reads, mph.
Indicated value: 5 mph
